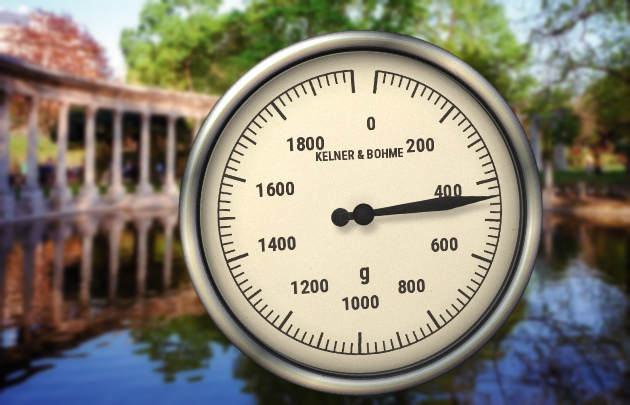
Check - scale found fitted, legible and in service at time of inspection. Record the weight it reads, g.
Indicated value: 440 g
